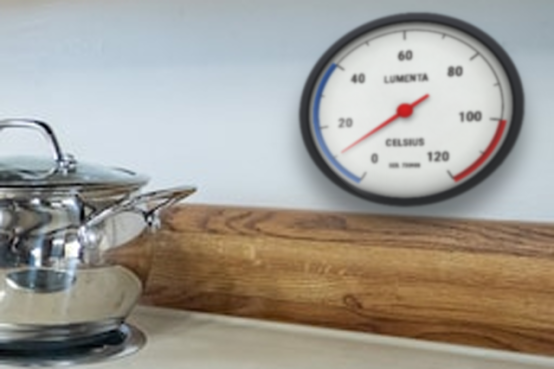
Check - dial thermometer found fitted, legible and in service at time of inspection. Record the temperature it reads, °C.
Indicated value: 10 °C
